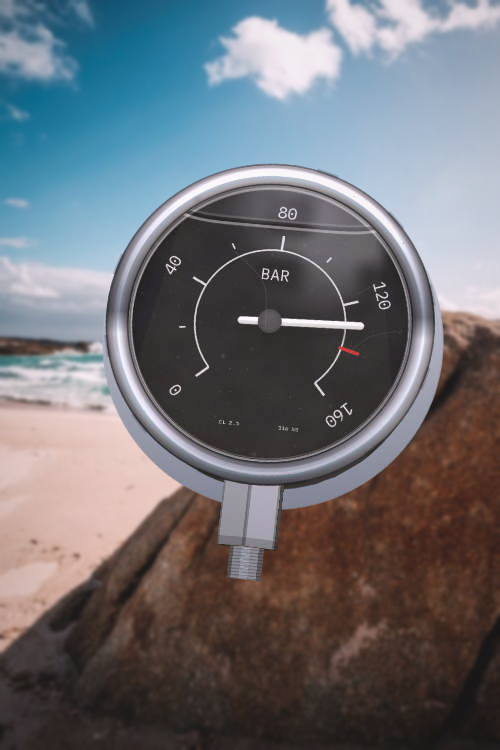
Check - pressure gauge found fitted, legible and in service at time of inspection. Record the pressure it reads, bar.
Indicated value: 130 bar
